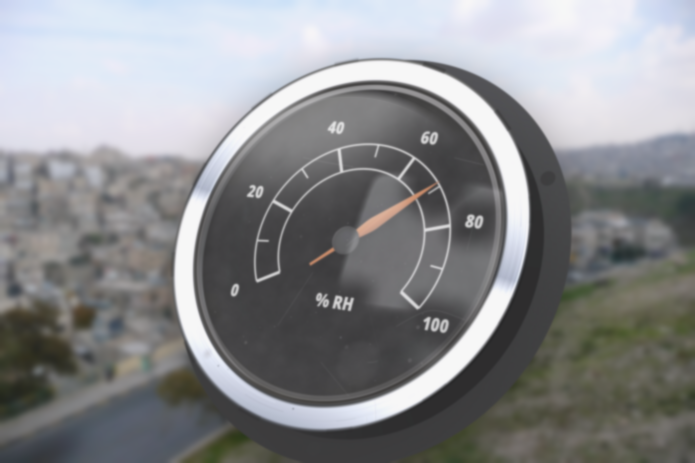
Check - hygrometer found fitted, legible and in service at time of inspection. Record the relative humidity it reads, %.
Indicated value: 70 %
